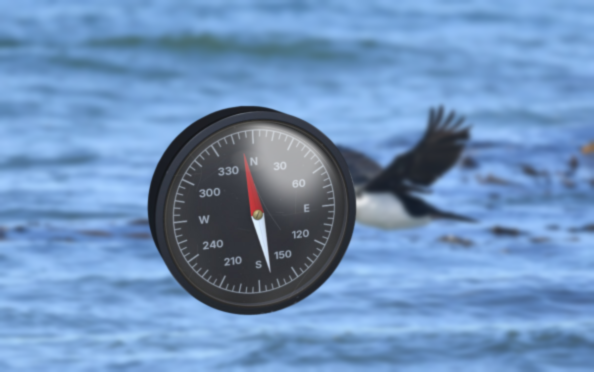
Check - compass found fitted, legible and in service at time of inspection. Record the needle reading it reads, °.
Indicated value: 350 °
